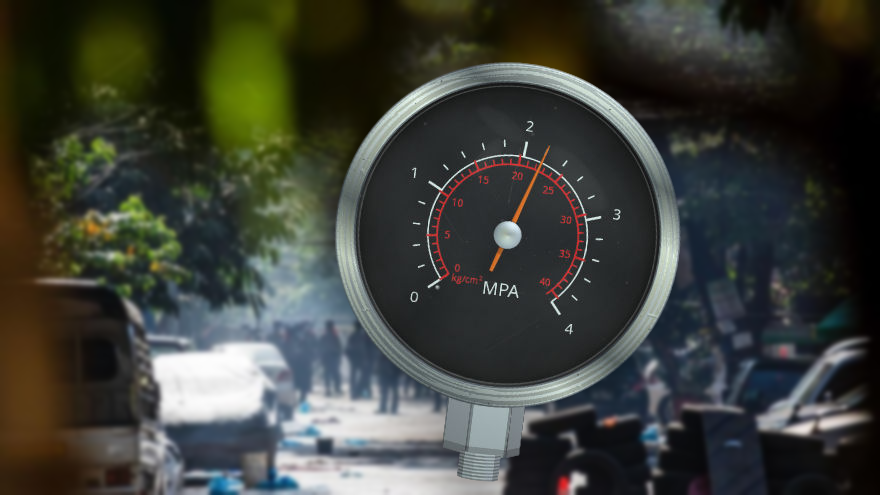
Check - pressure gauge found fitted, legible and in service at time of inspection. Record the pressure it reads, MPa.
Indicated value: 2.2 MPa
